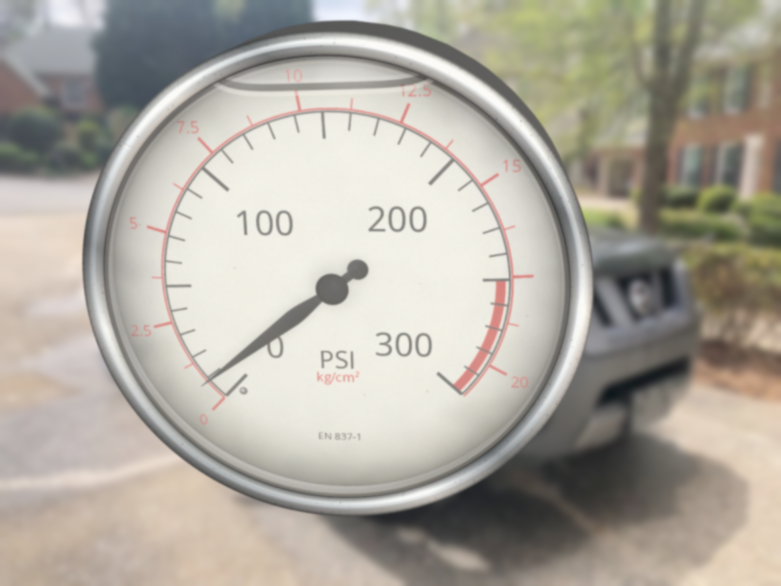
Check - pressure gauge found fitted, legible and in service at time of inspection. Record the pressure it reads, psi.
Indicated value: 10 psi
